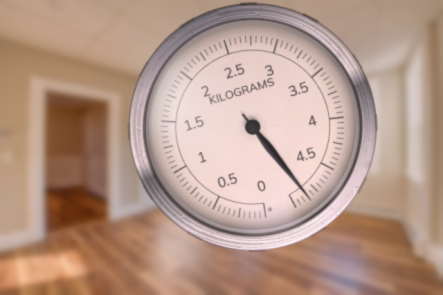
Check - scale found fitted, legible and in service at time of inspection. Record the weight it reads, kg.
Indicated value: 4.85 kg
